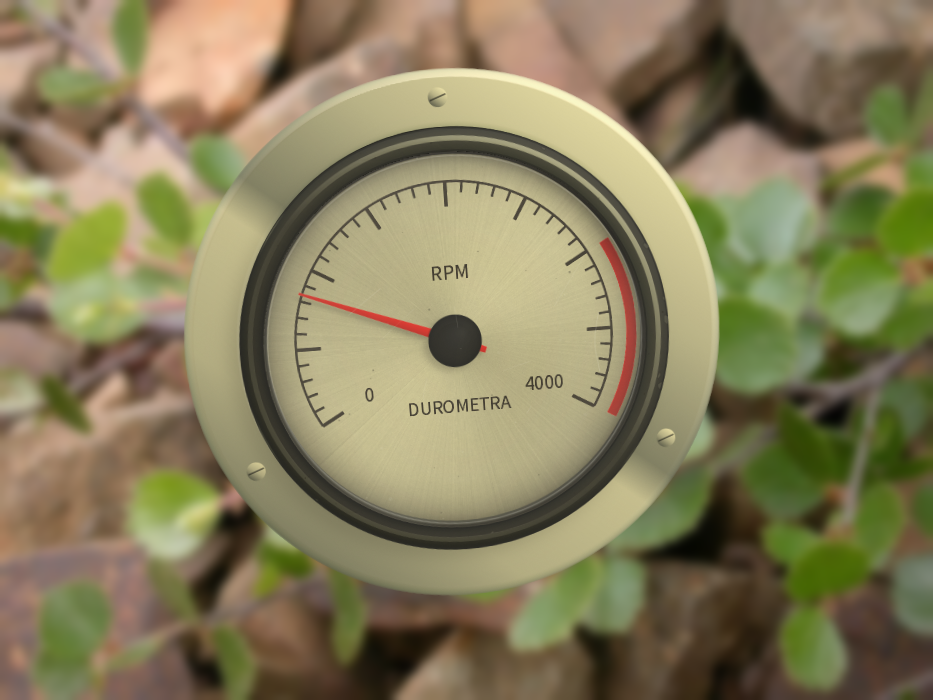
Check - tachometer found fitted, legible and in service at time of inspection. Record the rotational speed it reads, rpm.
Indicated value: 850 rpm
